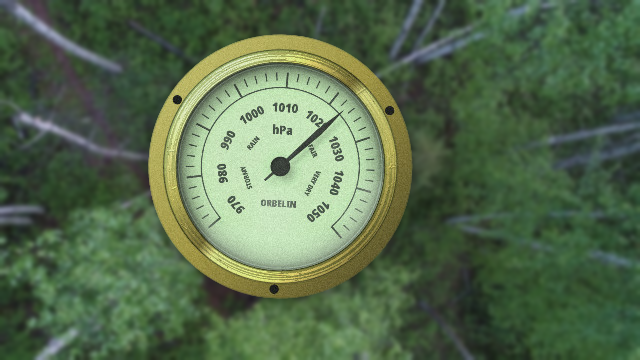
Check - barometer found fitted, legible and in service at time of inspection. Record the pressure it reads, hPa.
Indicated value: 1023 hPa
